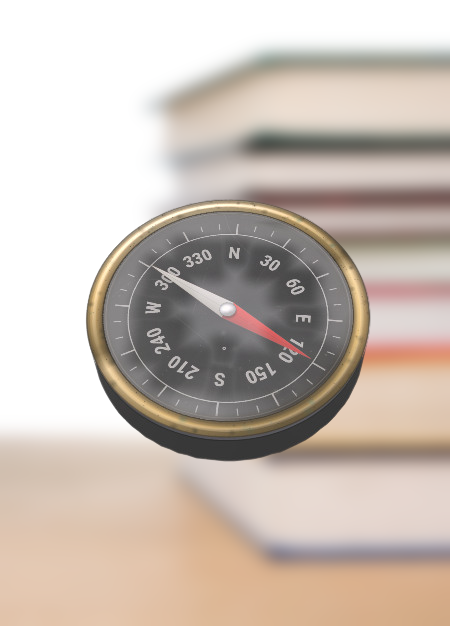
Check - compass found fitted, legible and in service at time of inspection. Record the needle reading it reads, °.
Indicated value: 120 °
